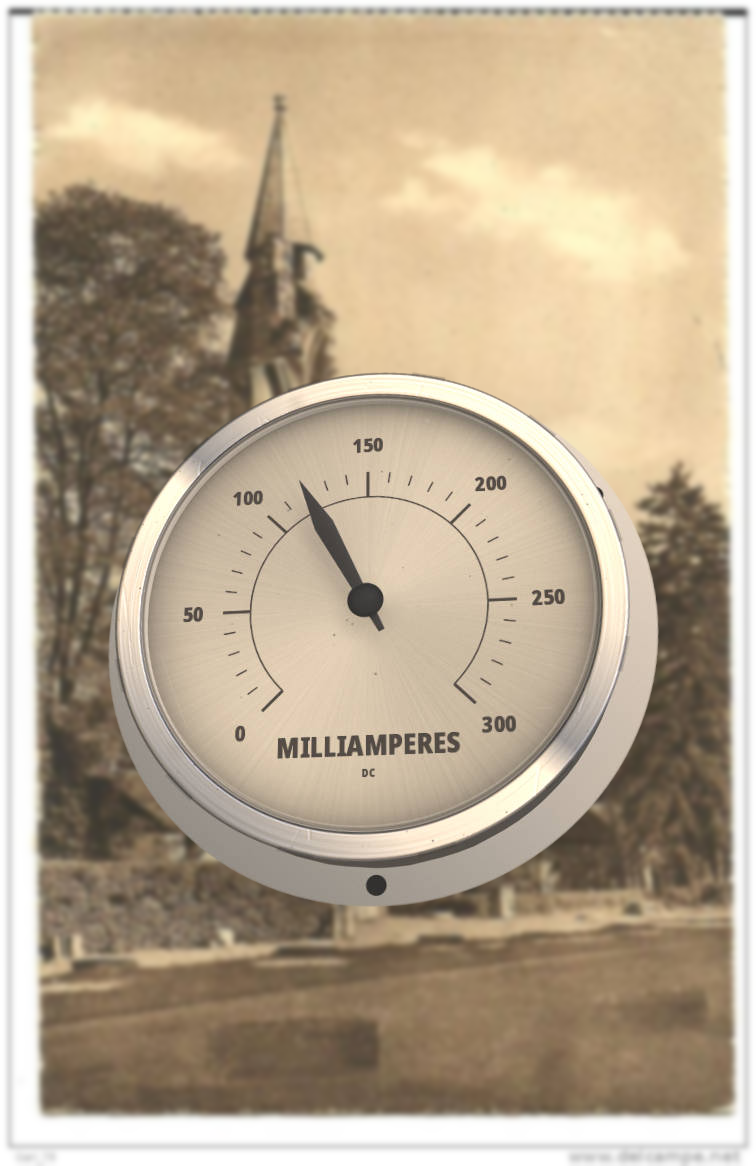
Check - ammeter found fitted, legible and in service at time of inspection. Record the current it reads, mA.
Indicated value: 120 mA
